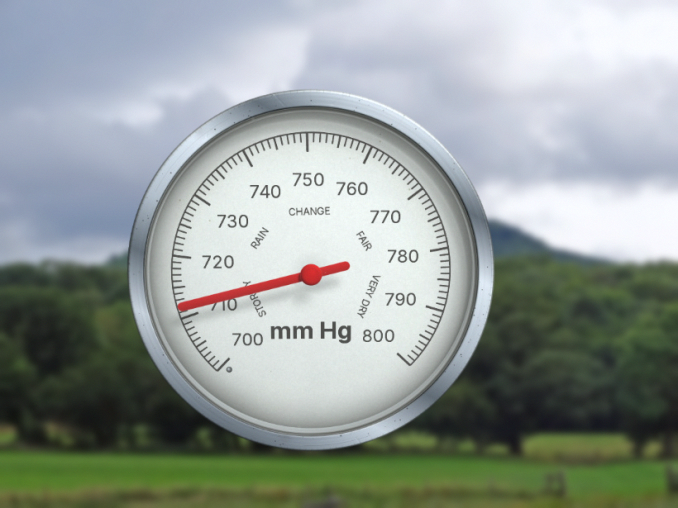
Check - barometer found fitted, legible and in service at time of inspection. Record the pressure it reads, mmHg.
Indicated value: 712 mmHg
